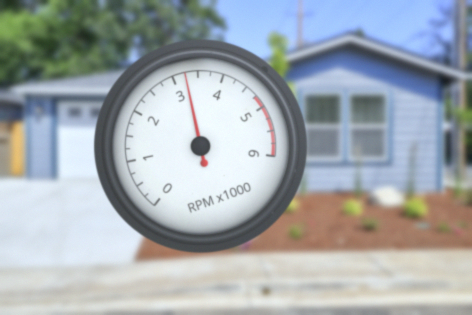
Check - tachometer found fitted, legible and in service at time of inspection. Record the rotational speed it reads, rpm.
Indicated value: 3250 rpm
